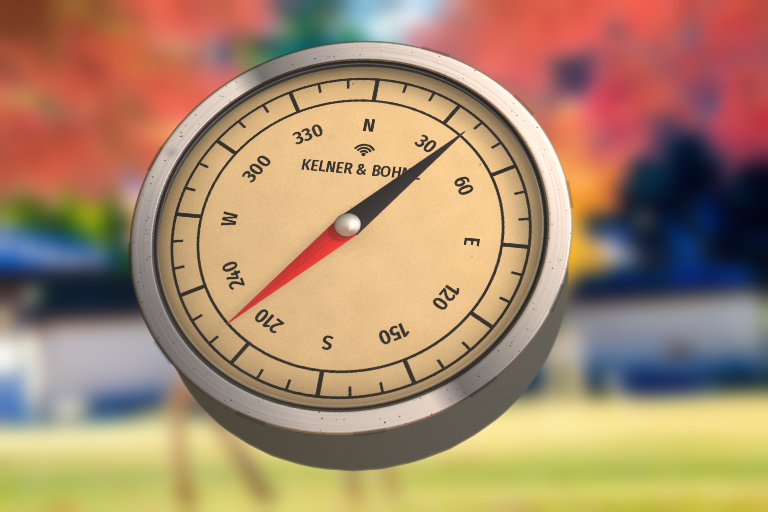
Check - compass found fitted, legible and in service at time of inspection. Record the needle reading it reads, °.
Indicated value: 220 °
